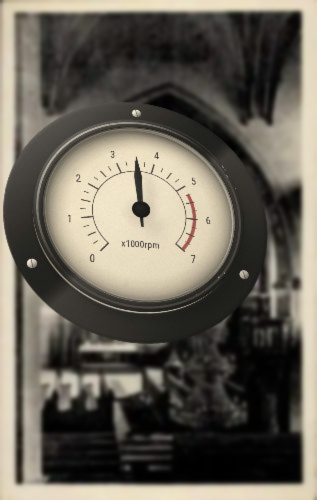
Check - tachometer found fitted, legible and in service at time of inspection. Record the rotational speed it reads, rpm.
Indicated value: 3500 rpm
